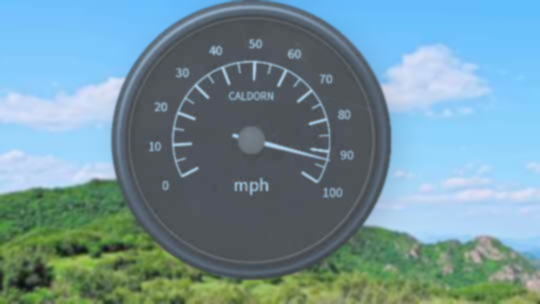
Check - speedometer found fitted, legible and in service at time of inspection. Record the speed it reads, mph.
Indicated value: 92.5 mph
